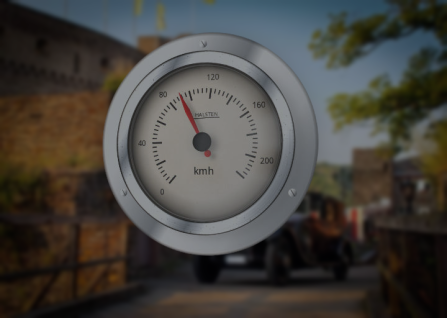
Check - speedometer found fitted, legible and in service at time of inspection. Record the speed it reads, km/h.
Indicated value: 92 km/h
